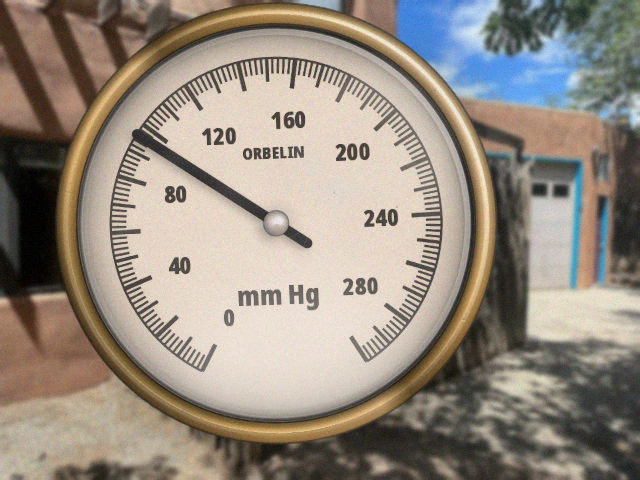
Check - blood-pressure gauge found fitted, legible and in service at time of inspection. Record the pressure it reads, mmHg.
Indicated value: 96 mmHg
